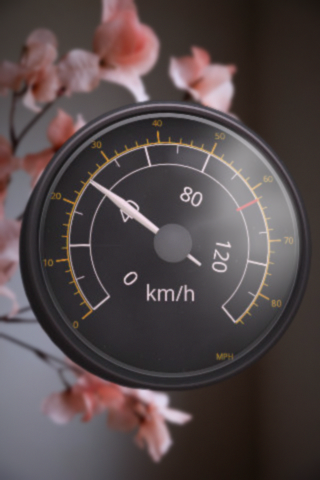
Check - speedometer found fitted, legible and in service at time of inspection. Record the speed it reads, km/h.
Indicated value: 40 km/h
